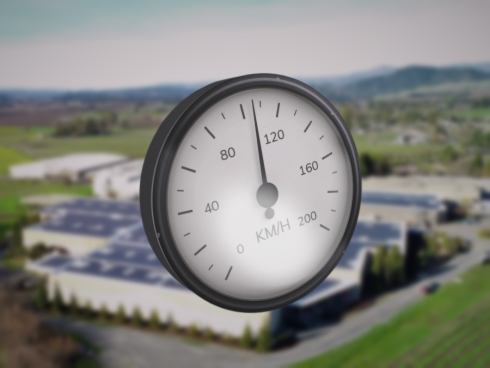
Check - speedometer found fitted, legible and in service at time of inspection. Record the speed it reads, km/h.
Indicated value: 105 km/h
